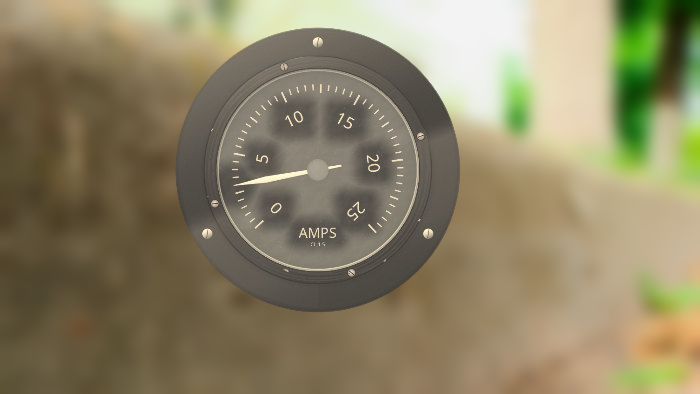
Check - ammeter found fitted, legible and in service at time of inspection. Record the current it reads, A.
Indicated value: 3 A
